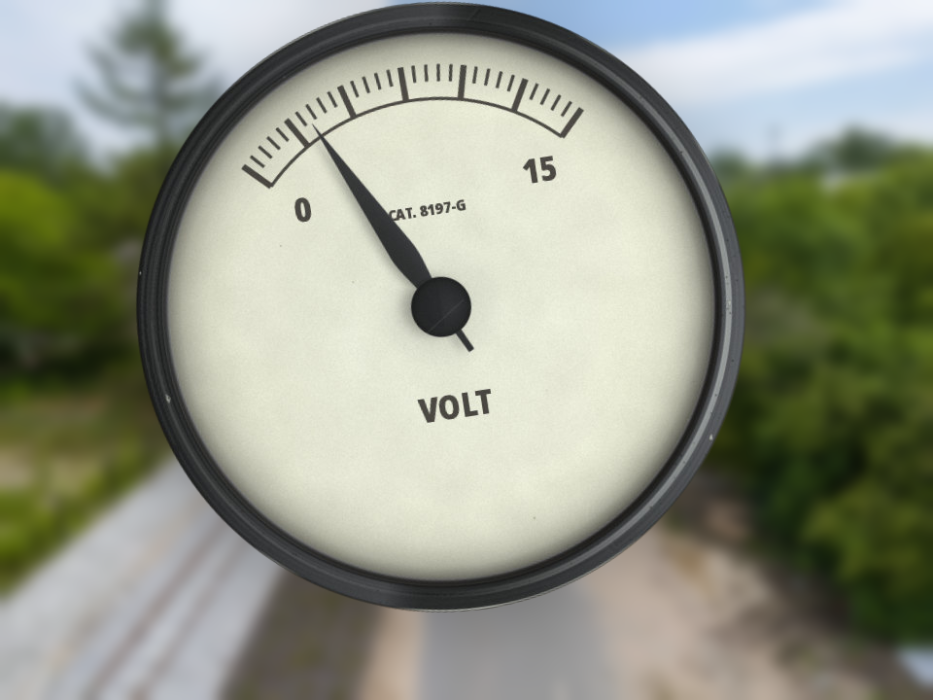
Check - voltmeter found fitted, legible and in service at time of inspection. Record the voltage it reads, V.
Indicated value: 3.25 V
